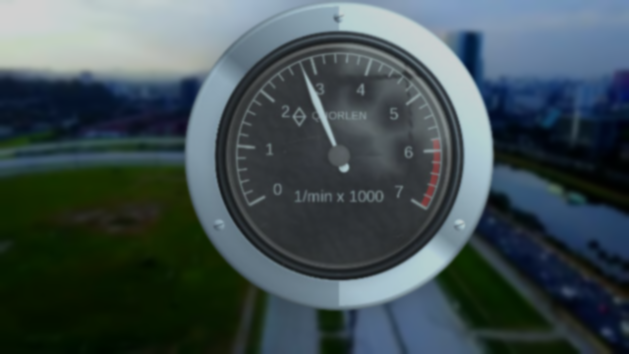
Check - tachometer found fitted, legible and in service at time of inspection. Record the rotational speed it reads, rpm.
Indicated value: 2800 rpm
